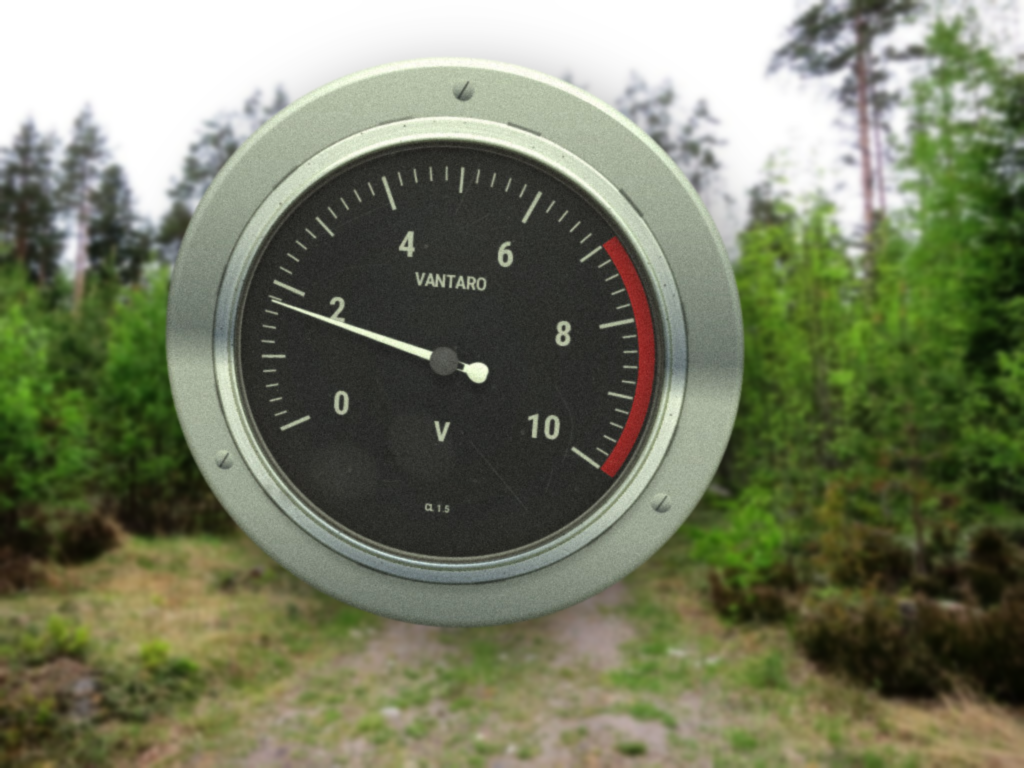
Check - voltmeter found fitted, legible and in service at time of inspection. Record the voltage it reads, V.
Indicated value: 1.8 V
